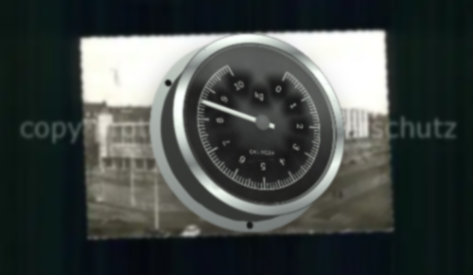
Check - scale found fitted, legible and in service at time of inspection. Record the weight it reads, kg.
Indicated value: 8.5 kg
